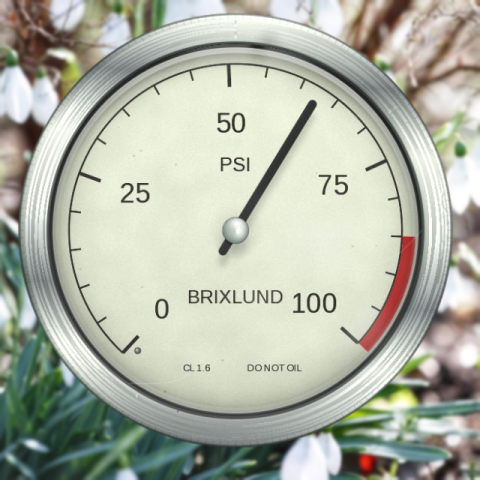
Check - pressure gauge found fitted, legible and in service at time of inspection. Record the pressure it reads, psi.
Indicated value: 62.5 psi
